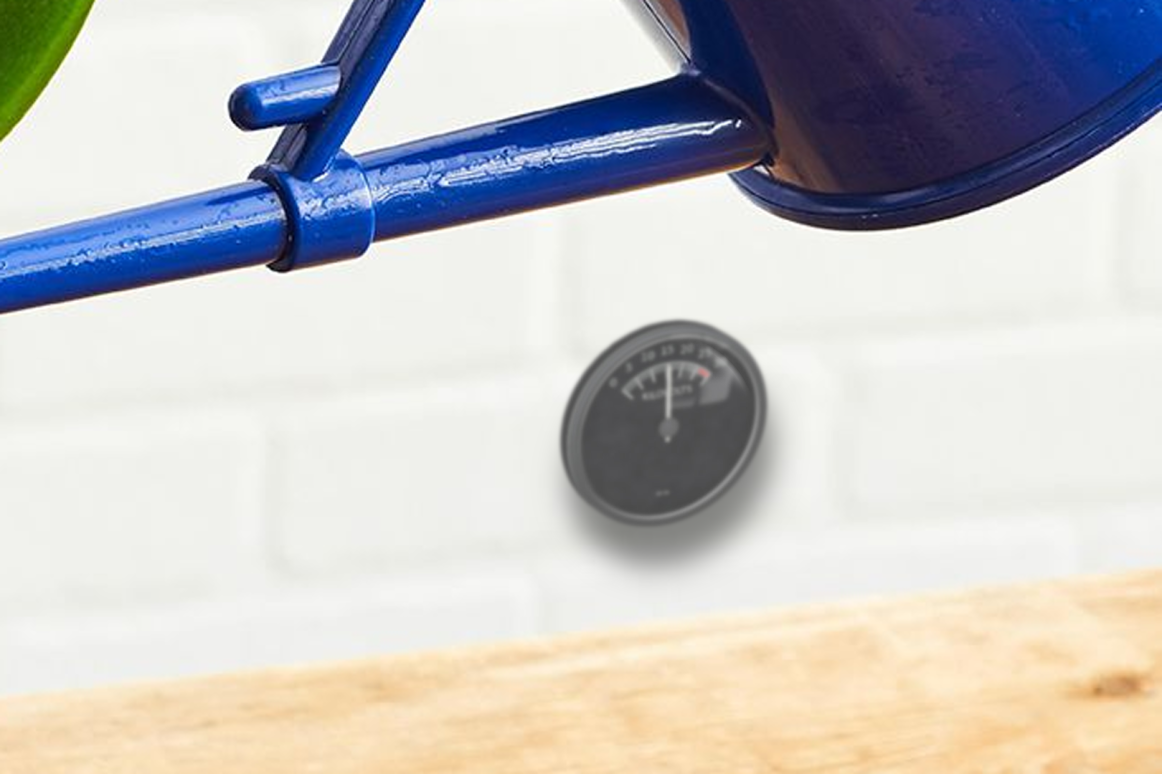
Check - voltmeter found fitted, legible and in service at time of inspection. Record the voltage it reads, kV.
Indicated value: 15 kV
